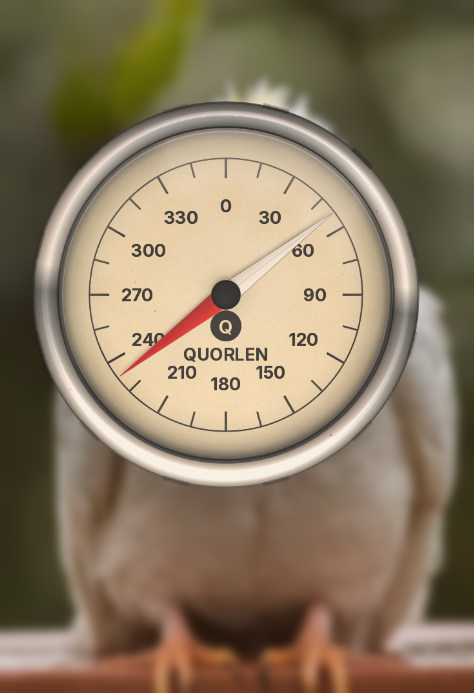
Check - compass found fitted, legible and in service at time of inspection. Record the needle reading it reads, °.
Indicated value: 232.5 °
